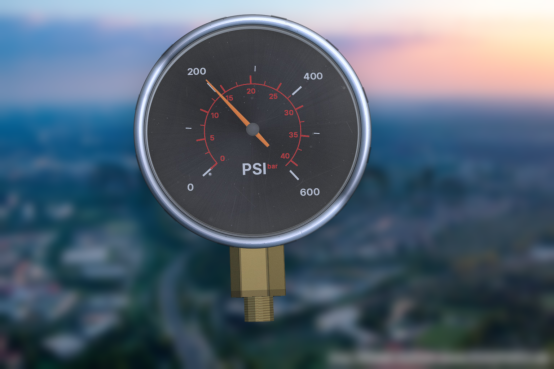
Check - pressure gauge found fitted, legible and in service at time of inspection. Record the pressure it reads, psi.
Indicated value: 200 psi
